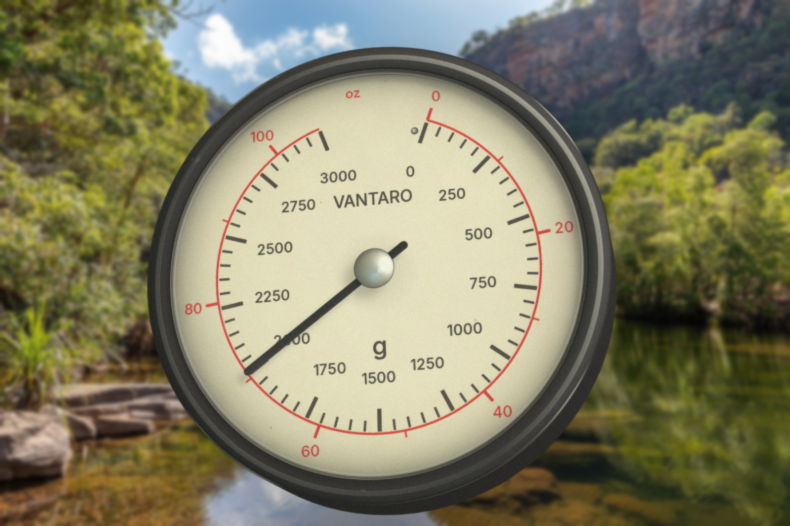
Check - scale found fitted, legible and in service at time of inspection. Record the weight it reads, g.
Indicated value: 2000 g
